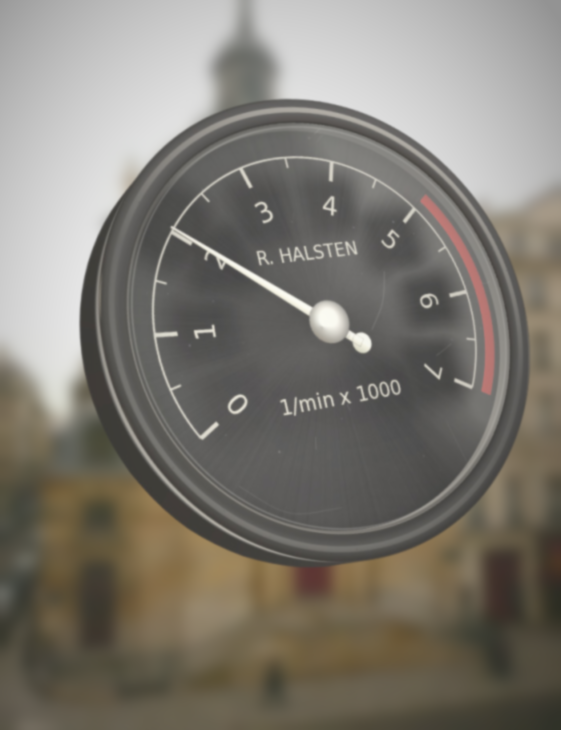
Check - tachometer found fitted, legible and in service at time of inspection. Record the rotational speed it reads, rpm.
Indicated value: 2000 rpm
